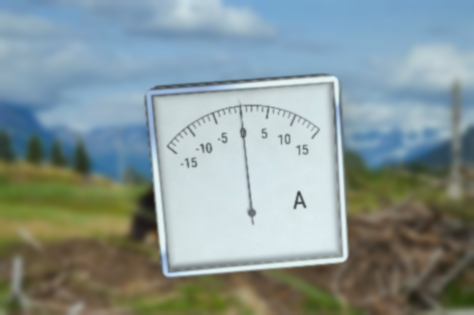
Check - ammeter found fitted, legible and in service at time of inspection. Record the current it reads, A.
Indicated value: 0 A
